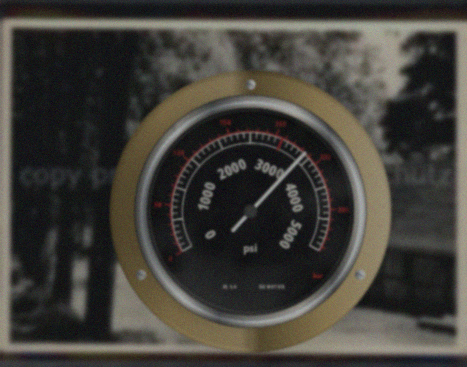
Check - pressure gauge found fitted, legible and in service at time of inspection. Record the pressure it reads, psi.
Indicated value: 3400 psi
